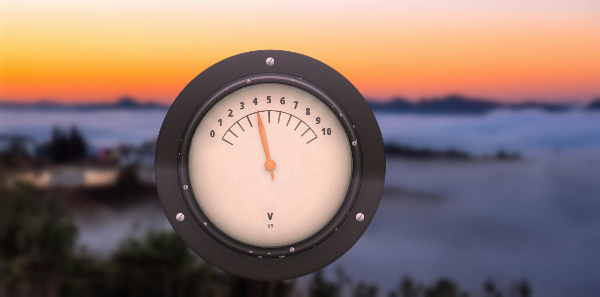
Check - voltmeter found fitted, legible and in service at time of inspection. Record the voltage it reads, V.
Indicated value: 4 V
